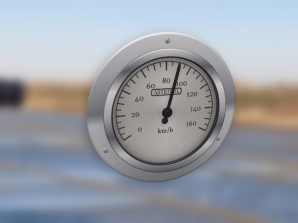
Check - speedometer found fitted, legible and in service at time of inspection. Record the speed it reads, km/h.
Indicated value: 90 km/h
